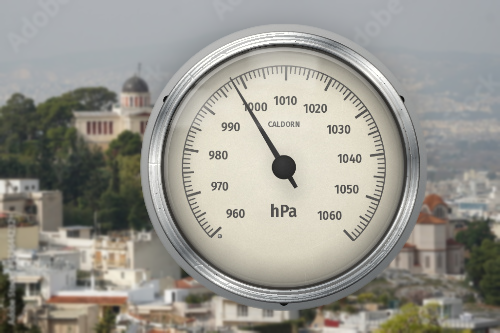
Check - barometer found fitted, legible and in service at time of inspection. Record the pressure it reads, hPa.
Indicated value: 998 hPa
